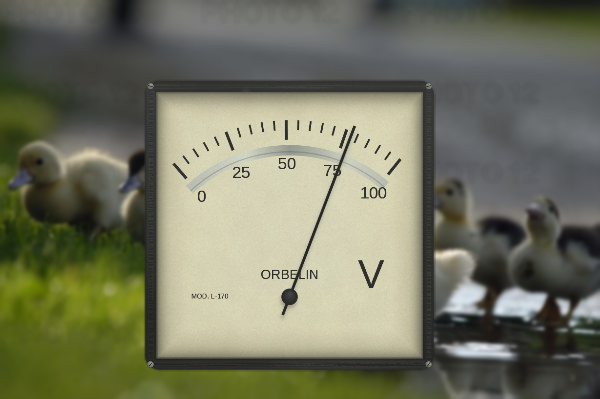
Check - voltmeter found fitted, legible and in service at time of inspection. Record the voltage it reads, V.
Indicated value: 77.5 V
